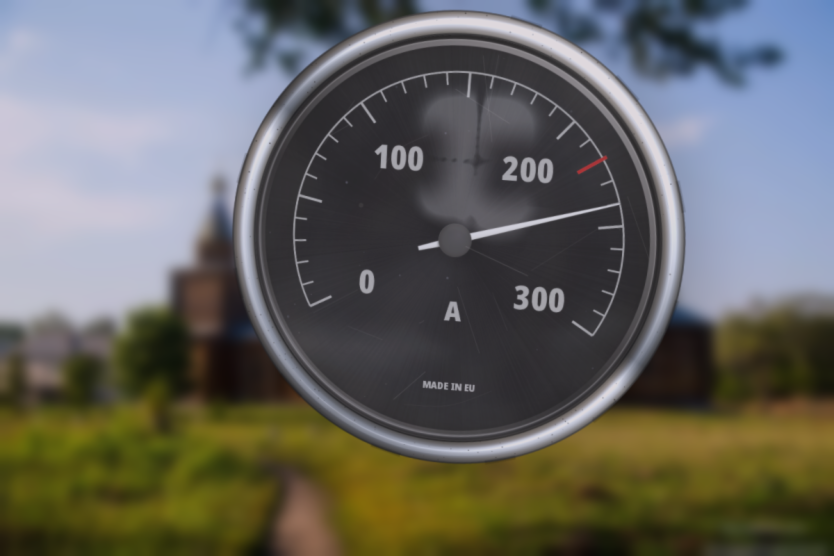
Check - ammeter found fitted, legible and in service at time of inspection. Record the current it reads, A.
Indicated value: 240 A
